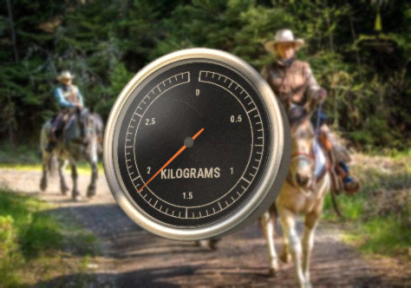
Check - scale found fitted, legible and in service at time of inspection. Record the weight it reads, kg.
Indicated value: 1.9 kg
